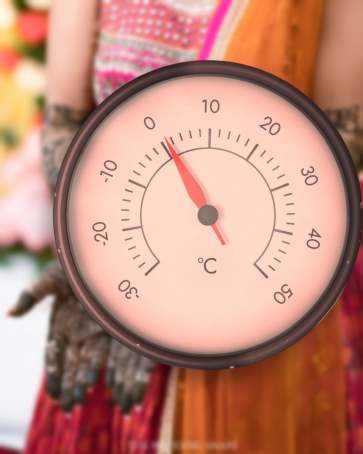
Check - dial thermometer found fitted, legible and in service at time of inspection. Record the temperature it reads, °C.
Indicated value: 1 °C
